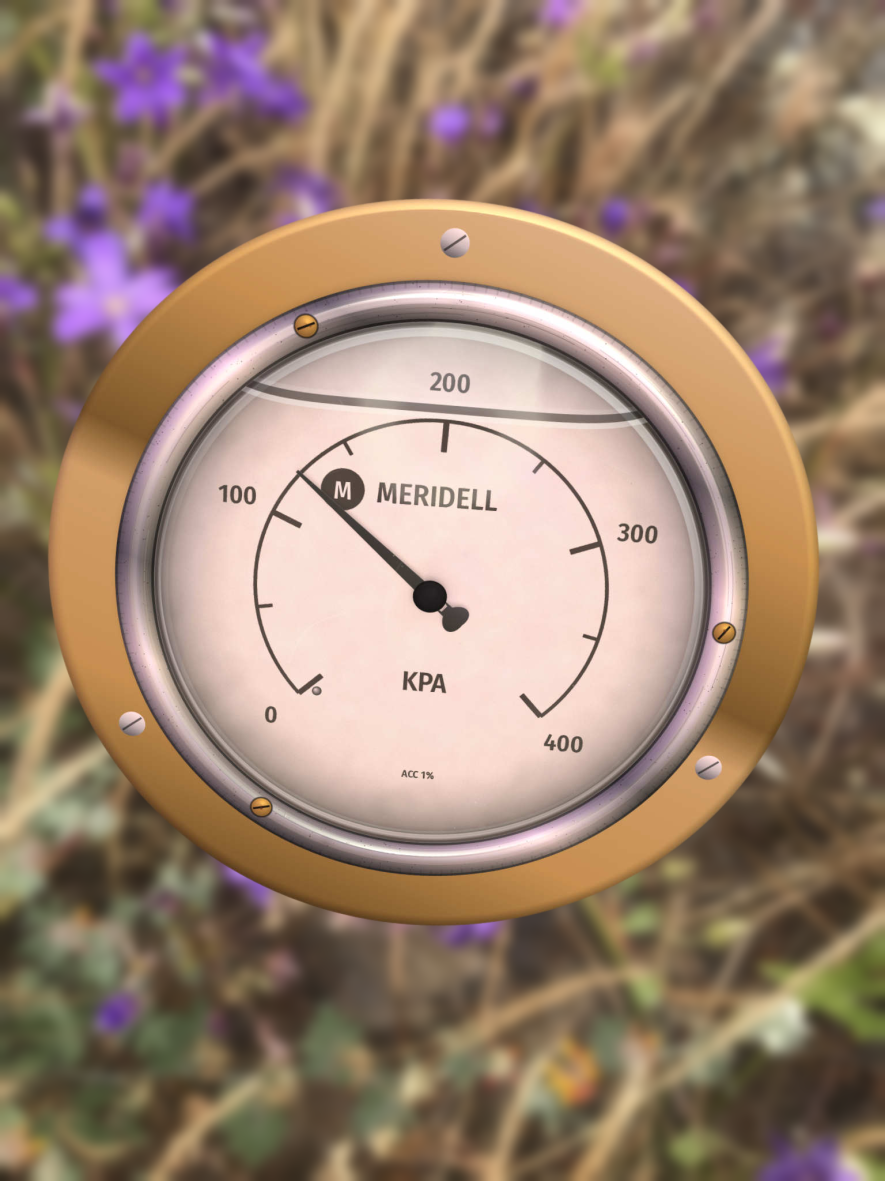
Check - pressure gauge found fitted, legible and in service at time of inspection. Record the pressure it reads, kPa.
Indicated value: 125 kPa
